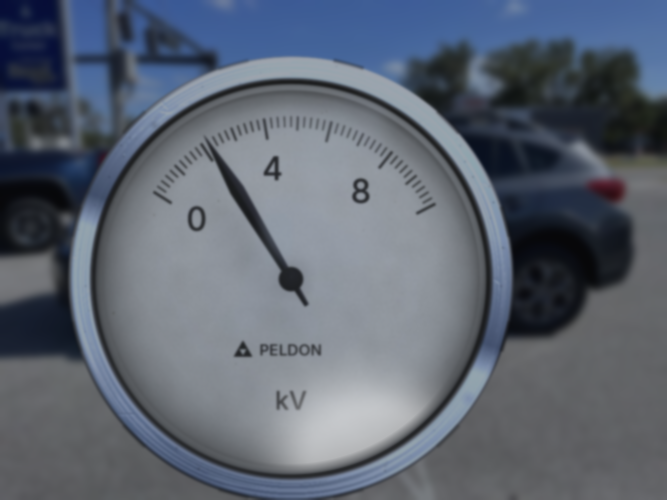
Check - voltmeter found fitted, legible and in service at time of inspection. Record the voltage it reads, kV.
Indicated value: 2.2 kV
